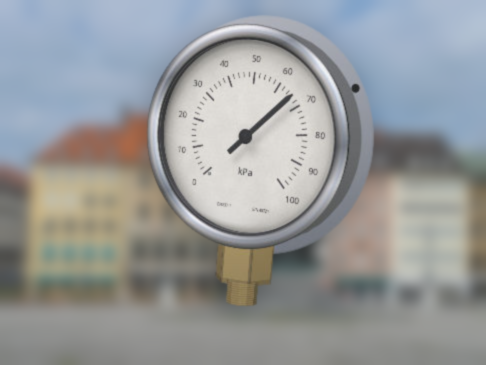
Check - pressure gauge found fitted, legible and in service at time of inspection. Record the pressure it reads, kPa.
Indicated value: 66 kPa
